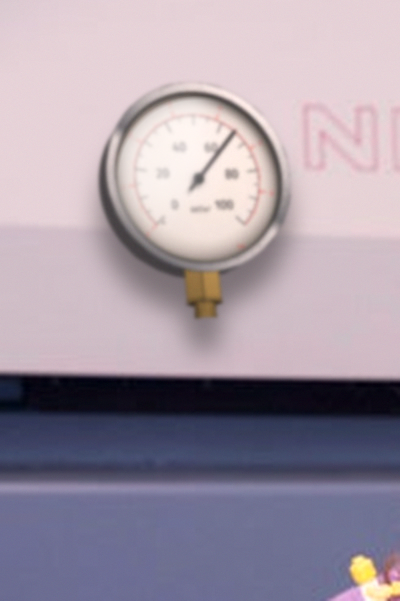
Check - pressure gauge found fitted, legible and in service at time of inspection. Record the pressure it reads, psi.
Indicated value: 65 psi
